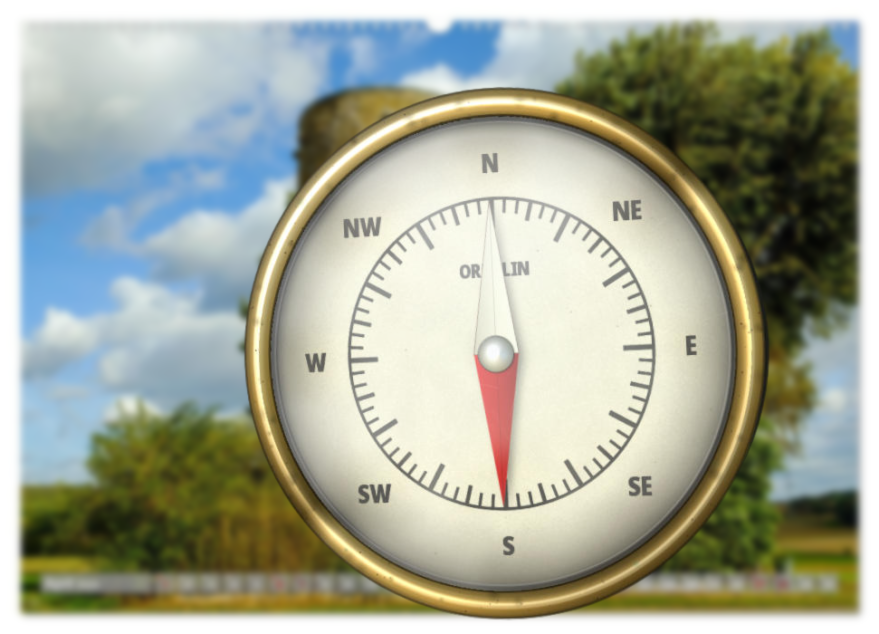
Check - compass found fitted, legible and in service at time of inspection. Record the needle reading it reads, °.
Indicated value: 180 °
